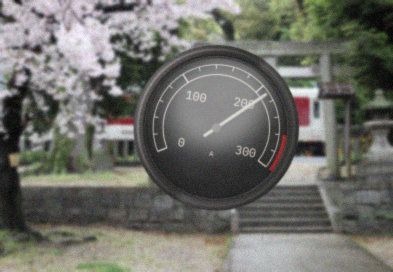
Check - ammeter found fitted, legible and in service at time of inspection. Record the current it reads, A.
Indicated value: 210 A
